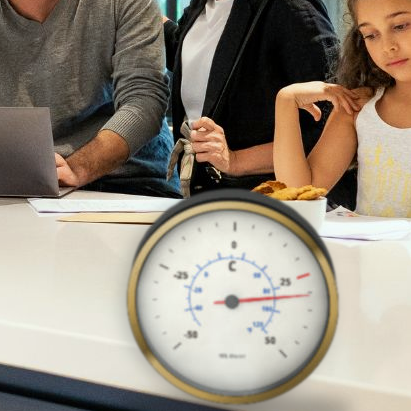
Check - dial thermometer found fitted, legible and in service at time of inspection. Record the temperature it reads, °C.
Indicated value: 30 °C
